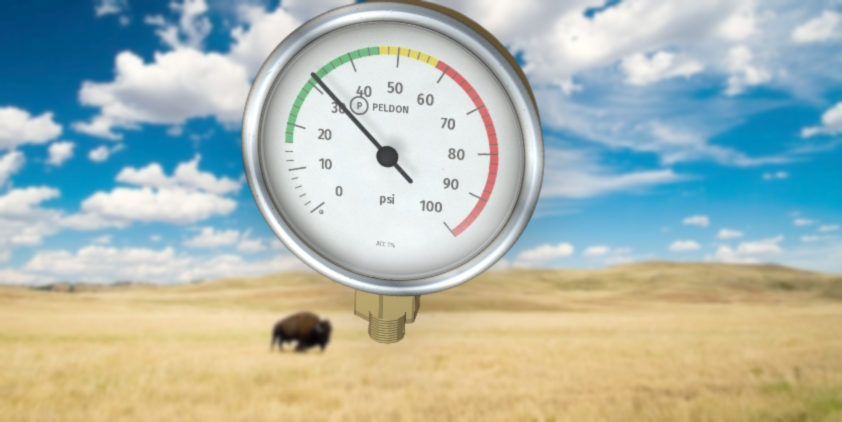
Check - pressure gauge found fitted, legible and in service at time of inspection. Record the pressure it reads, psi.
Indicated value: 32 psi
